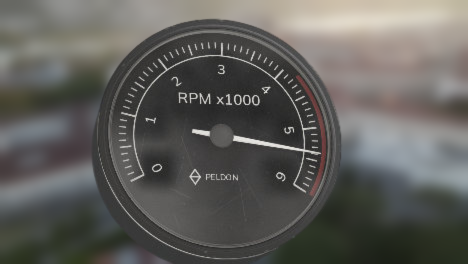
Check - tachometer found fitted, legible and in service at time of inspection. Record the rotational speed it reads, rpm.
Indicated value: 5400 rpm
